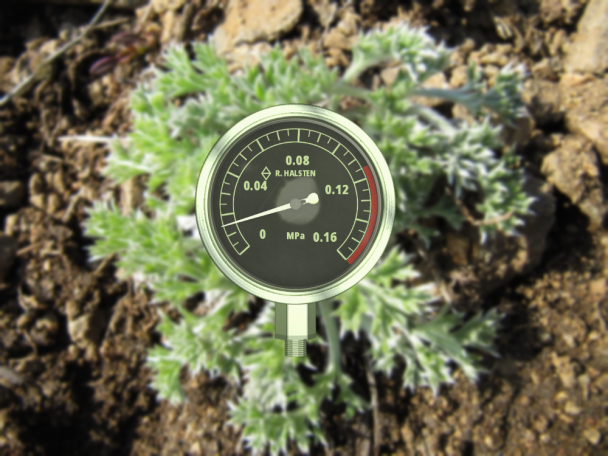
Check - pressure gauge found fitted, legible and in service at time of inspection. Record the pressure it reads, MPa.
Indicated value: 0.015 MPa
